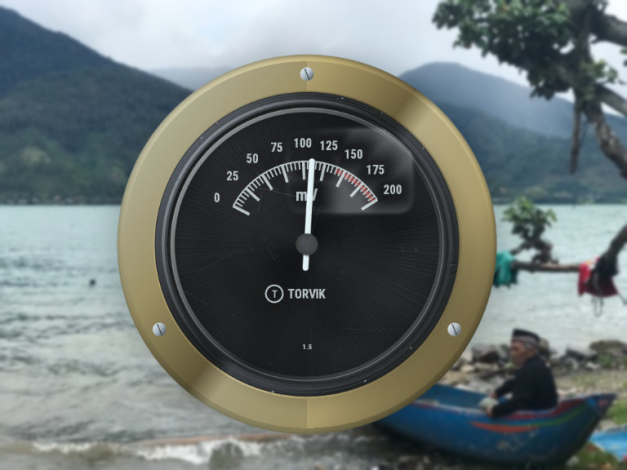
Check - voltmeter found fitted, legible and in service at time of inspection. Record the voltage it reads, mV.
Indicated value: 110 mV
